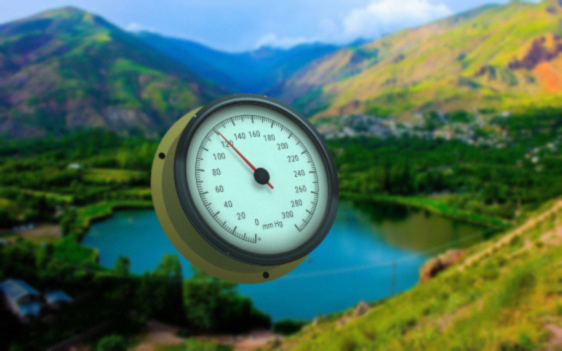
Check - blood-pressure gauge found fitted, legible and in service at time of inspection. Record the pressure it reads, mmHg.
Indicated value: 120 mmHg
